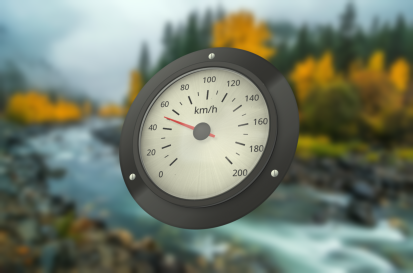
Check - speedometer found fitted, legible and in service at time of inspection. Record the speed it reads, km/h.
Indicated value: 50 km/h
